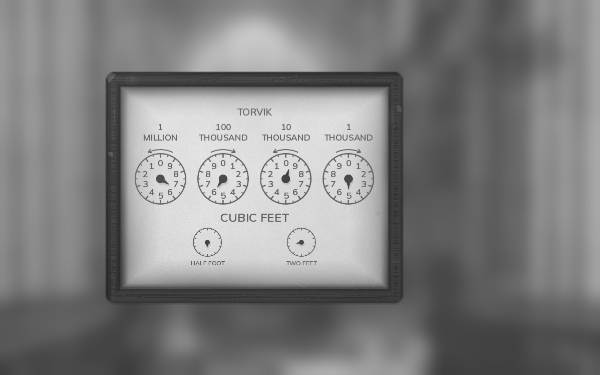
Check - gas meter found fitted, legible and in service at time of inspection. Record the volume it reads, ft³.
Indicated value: 659500 ft³
